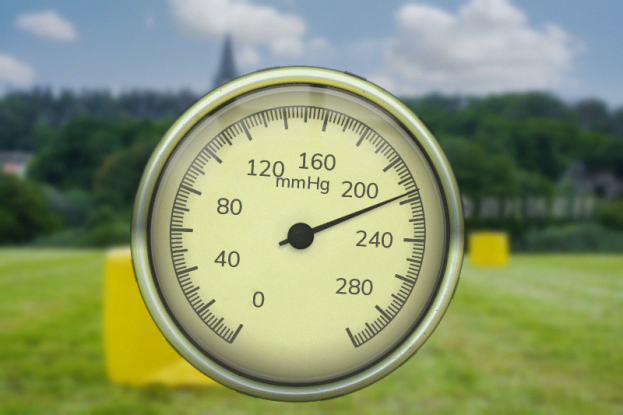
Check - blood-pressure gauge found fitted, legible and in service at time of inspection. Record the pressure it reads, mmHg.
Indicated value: 216 mmHg
